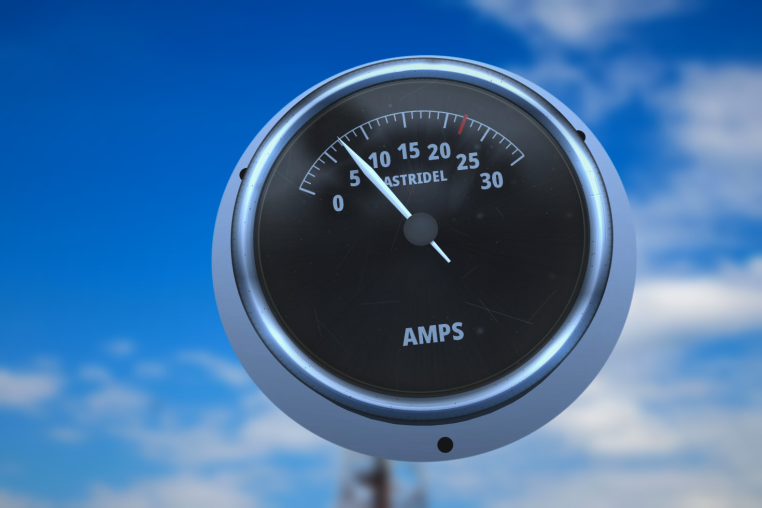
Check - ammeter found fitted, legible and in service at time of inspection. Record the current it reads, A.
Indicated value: 7 A
